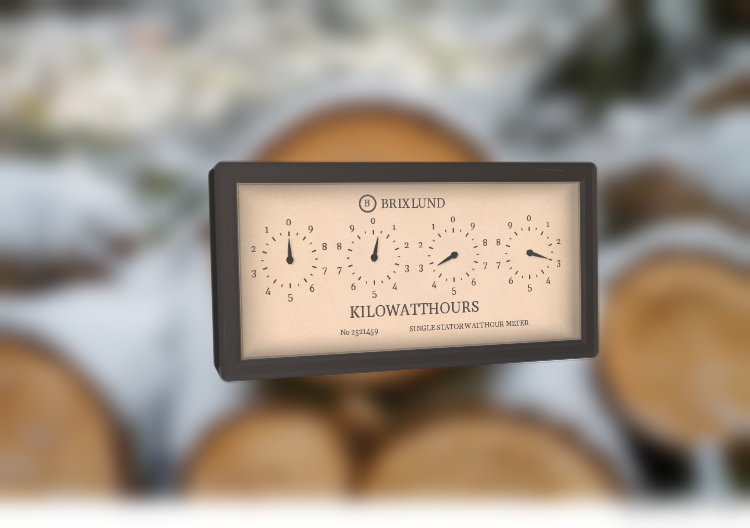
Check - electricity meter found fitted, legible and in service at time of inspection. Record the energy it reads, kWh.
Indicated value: 33 kWh
